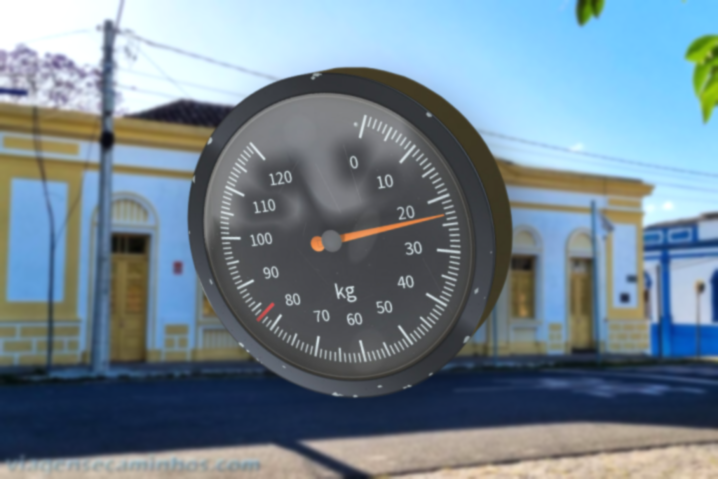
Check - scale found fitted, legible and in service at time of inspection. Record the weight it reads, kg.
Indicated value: 23 kg
